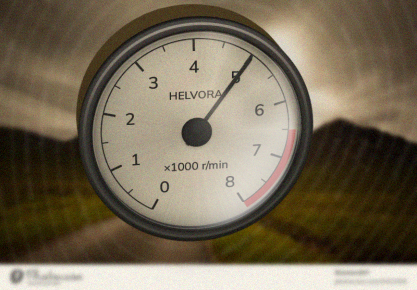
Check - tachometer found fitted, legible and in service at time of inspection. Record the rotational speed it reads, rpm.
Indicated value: 5000 rpm
